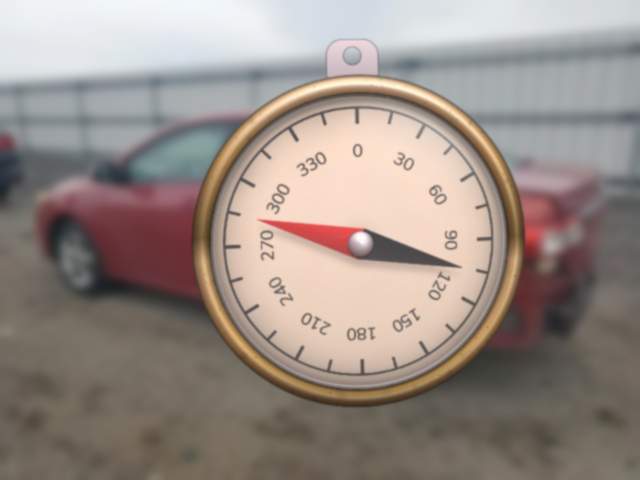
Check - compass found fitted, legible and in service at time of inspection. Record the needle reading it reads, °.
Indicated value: 285 °
